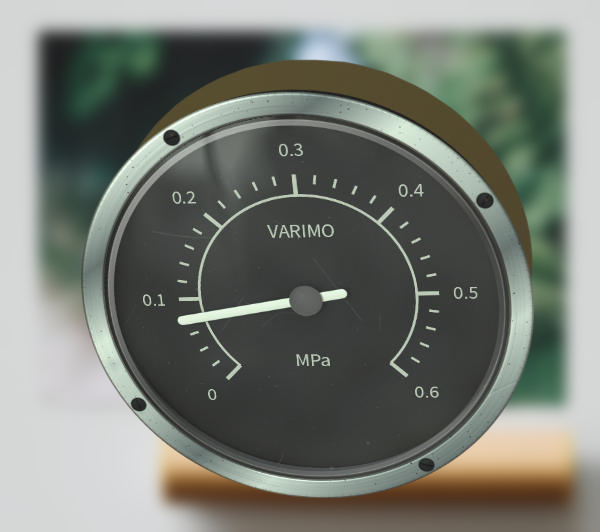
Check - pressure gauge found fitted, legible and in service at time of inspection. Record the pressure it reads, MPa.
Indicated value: 0.08 MPa
